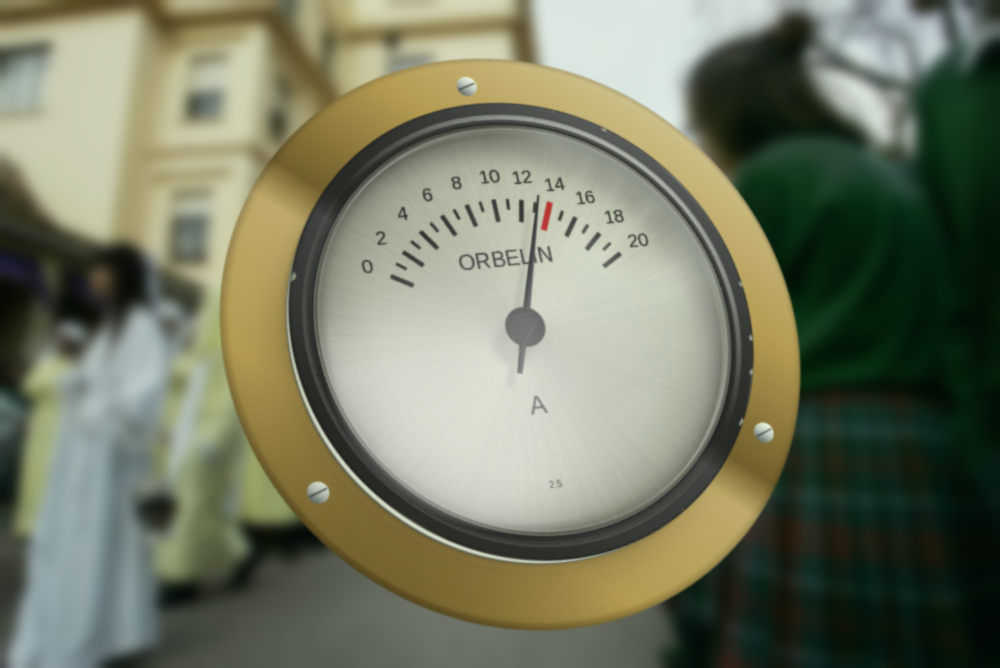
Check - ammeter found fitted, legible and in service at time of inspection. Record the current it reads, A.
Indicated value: 13 A
